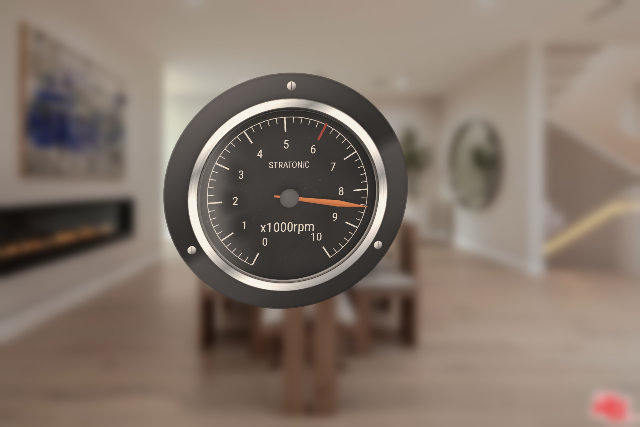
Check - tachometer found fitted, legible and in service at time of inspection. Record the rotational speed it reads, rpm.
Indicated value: 8400 rpm
